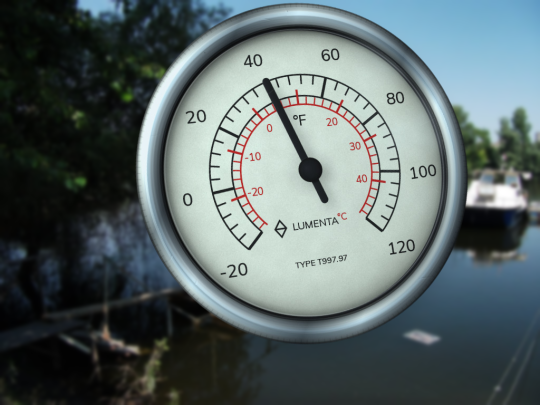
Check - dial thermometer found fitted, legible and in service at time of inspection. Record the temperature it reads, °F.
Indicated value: 40 °F
